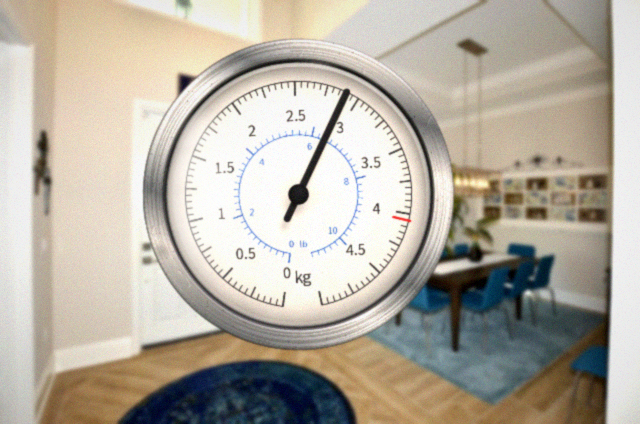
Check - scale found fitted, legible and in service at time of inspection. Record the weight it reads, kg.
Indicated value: 2.9 kg
